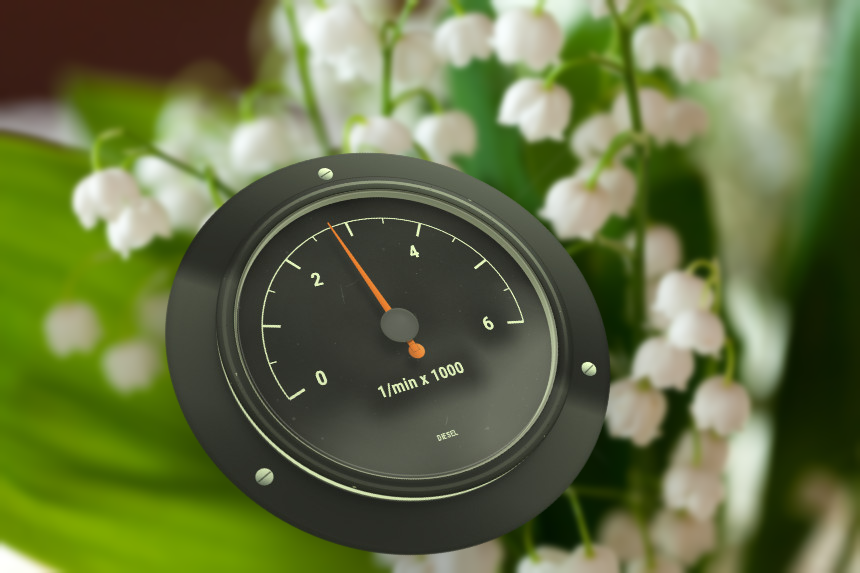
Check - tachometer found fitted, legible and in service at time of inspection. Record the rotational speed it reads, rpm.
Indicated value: 2750 rpm
